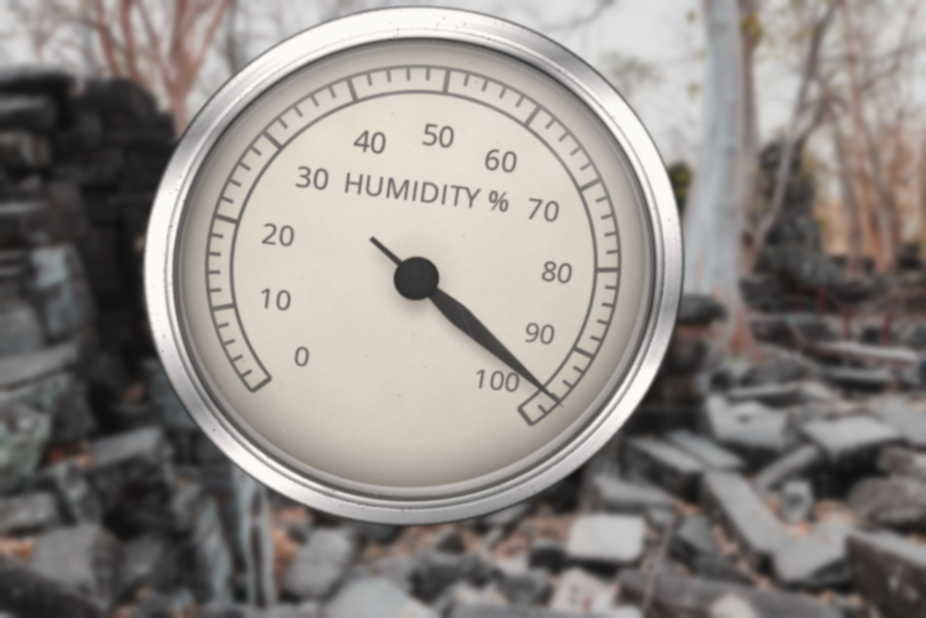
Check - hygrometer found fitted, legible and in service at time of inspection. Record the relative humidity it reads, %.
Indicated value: 96 %
